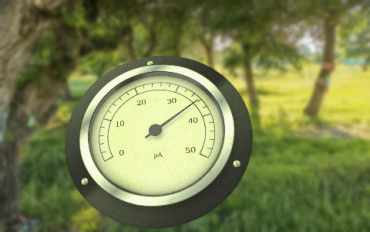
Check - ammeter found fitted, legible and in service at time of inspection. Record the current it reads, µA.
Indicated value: 36 µA
